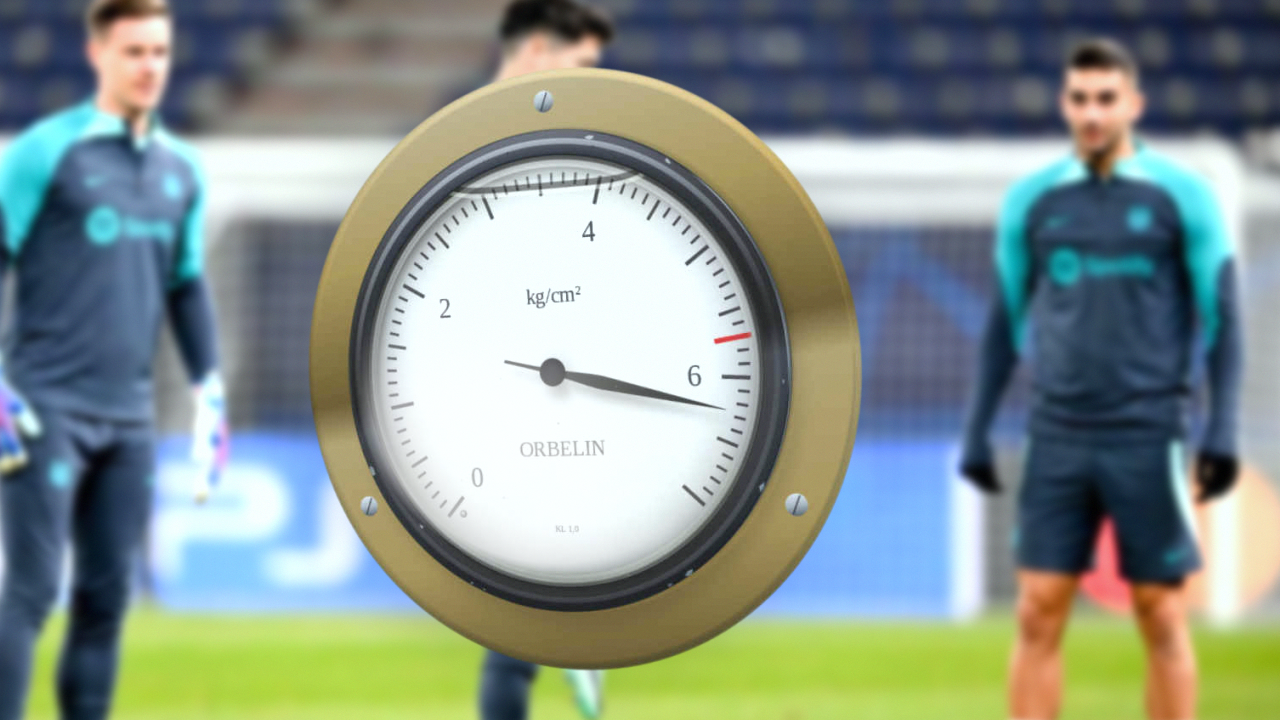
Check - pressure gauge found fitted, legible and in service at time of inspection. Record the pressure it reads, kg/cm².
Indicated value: 6.25 kg/cm²
